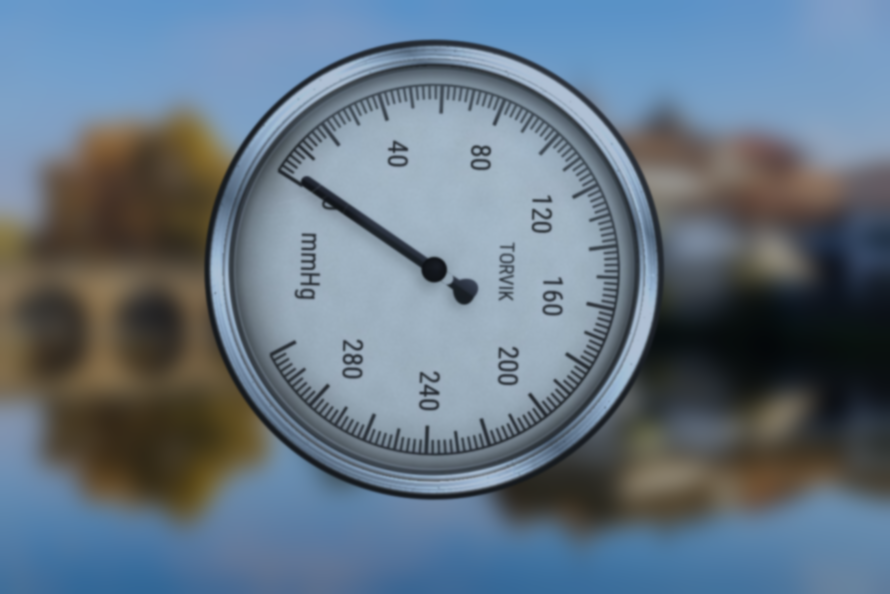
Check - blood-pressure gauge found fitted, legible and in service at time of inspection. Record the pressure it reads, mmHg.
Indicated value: 2 mmHg
